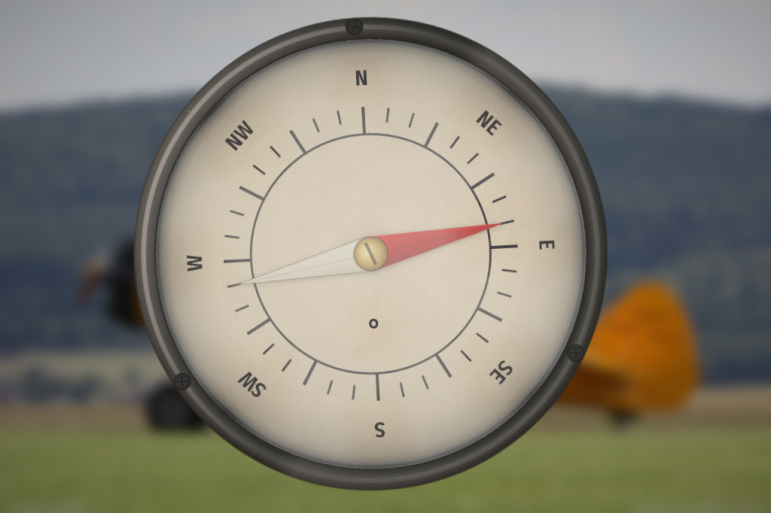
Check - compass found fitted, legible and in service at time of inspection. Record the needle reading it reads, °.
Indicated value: 80 °
